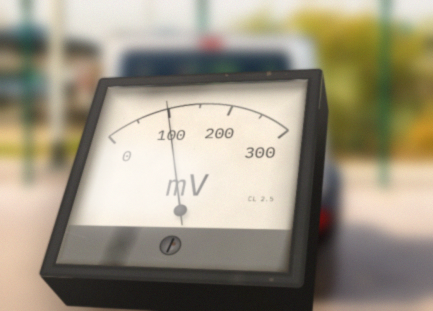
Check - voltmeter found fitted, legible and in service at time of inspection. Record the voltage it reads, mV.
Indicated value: 100 mV
